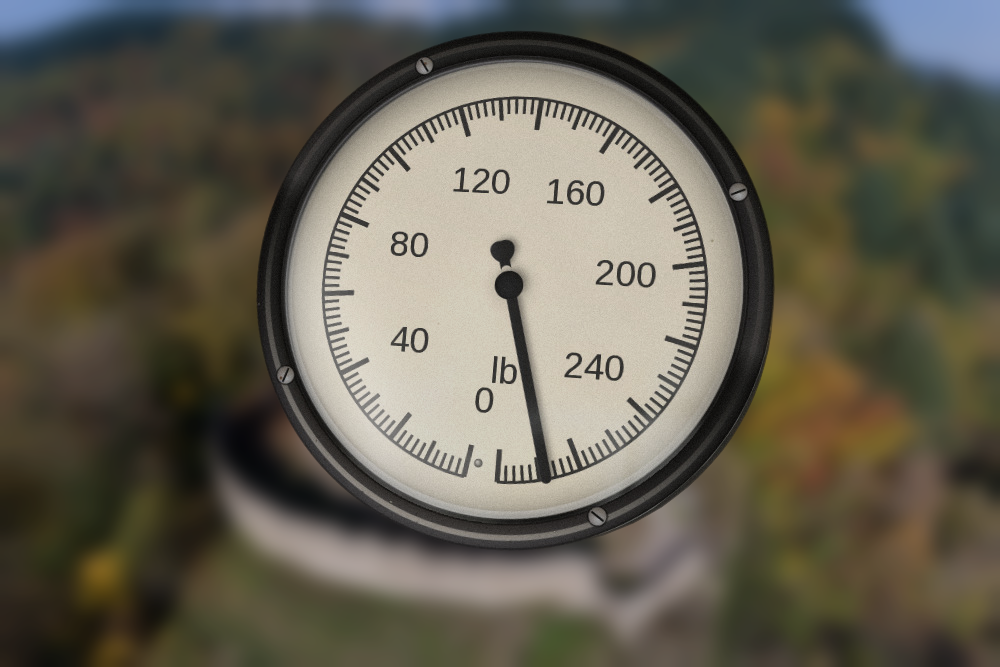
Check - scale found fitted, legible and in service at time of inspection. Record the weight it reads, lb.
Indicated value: 268 lb
